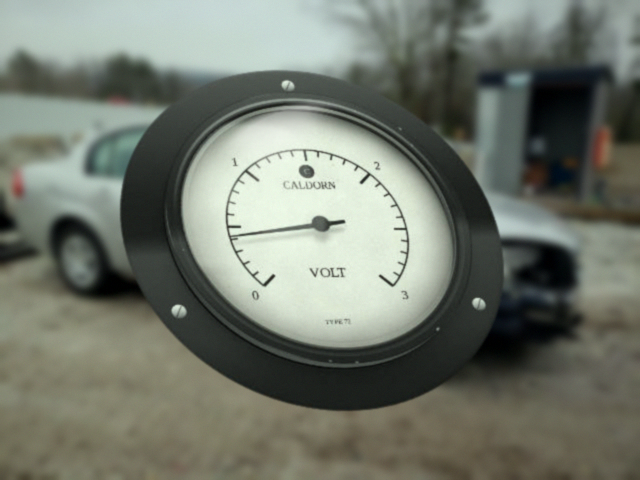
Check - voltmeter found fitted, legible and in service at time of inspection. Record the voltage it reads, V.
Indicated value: 0.4 V
